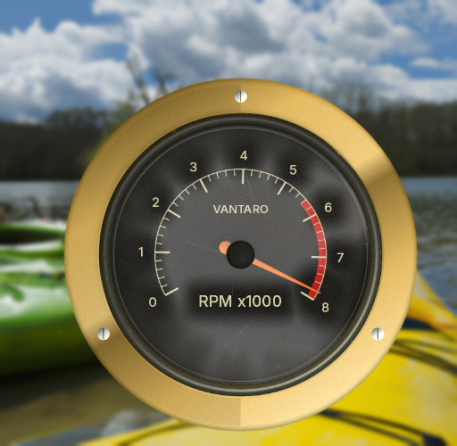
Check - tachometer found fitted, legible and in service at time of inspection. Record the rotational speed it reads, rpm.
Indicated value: 7800 rpm
